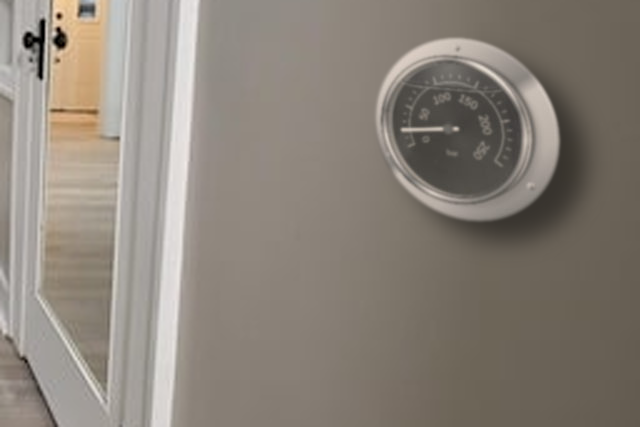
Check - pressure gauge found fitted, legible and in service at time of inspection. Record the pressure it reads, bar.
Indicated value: 20 bar
